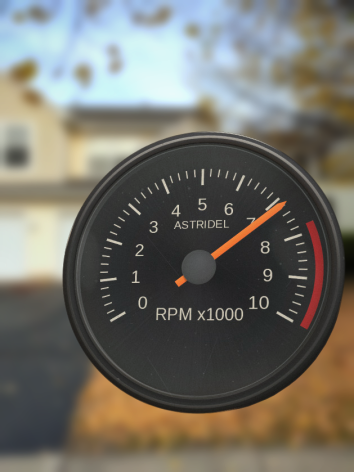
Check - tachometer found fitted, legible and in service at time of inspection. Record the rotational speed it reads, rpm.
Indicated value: 7200 rpm
